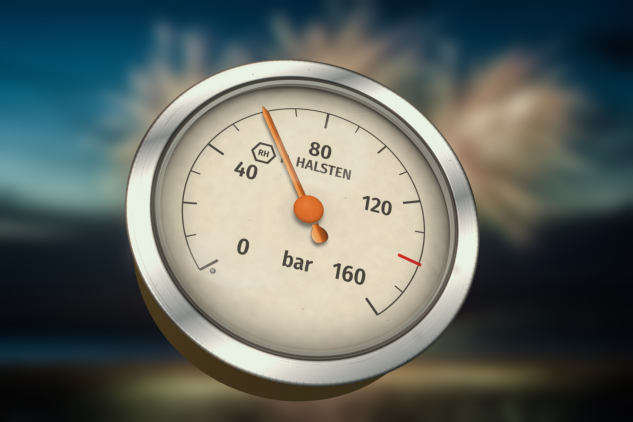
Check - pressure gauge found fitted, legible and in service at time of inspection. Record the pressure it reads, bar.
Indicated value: 60 bar
